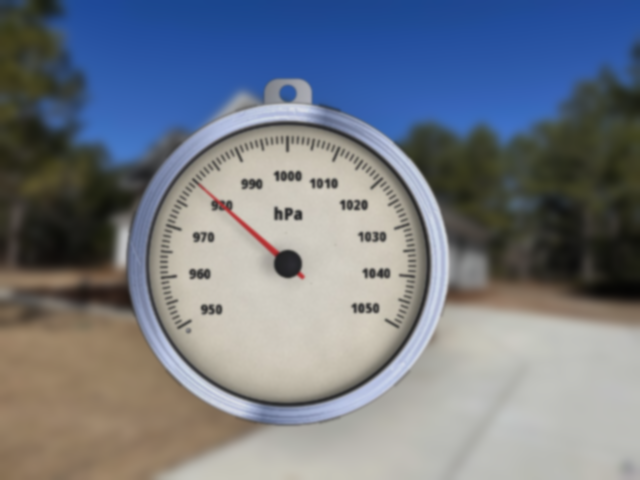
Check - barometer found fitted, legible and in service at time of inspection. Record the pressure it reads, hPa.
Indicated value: 980 hPa
